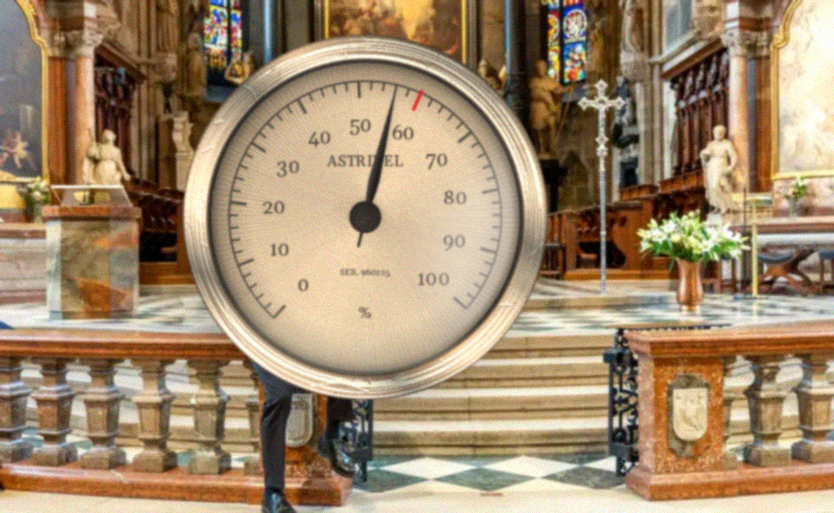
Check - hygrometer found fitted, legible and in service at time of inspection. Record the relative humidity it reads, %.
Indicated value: 56 %
